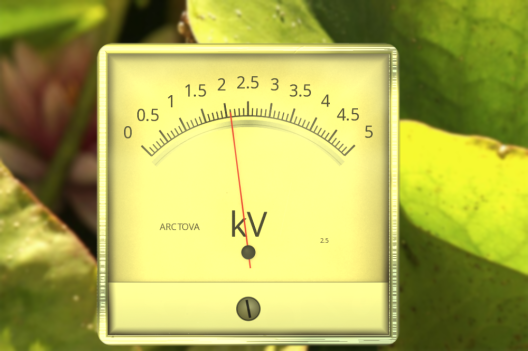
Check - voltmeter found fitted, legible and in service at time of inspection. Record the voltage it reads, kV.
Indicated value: 2.1 kV
